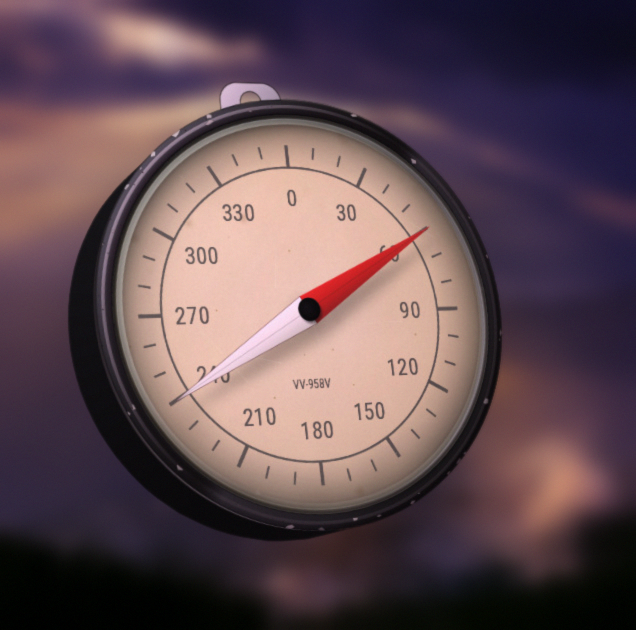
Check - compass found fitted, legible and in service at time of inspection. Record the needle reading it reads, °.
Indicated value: 60 °
